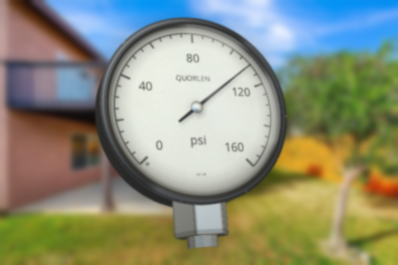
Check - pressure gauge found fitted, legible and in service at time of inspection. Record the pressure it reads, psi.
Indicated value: 110 psi
